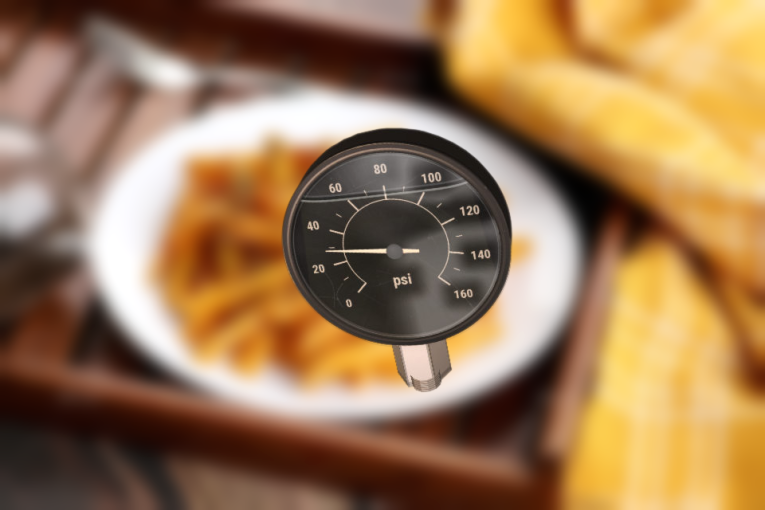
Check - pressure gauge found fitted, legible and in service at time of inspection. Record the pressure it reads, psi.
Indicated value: 30 psi
